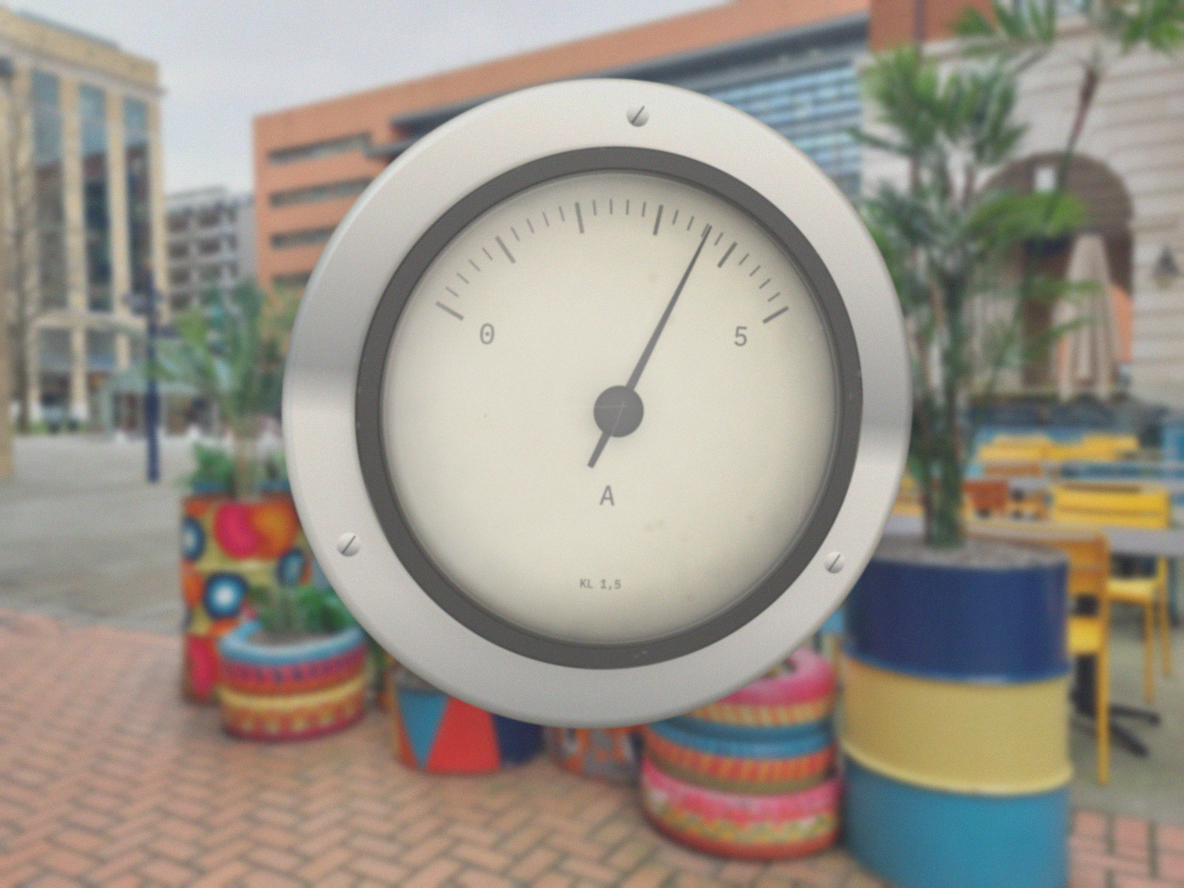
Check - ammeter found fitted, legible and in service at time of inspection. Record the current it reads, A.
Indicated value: 3.6 A
